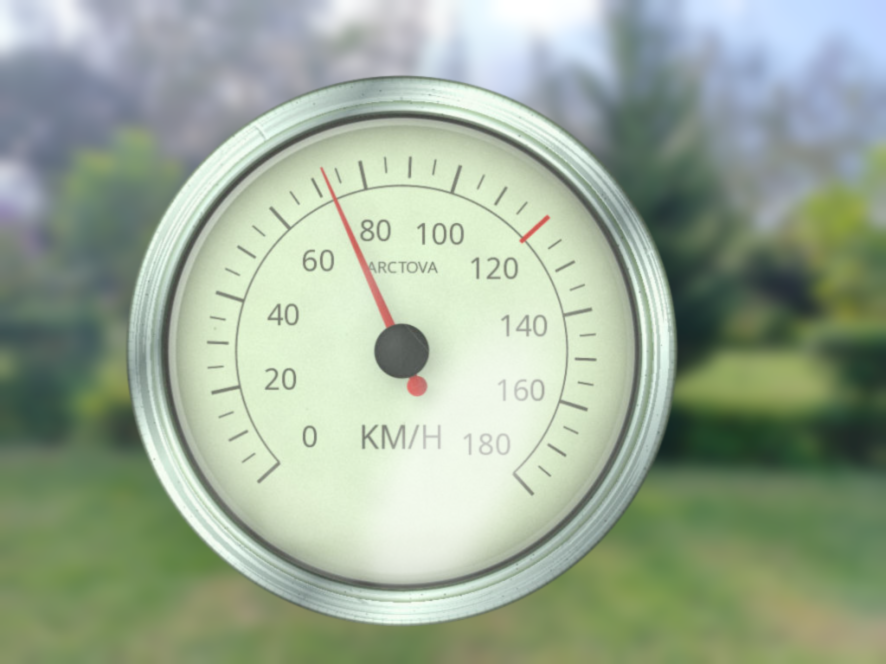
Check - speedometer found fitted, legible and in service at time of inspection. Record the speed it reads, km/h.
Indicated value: 72.5 km/h
